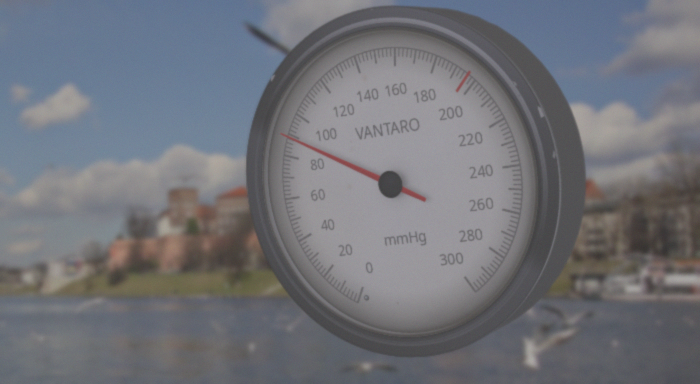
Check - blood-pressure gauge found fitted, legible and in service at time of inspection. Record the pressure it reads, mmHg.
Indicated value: 90 mmHg
